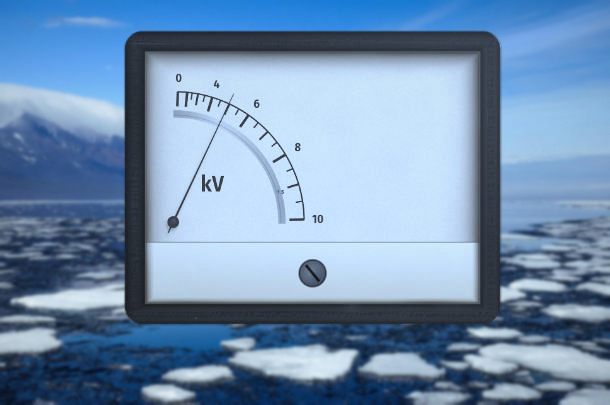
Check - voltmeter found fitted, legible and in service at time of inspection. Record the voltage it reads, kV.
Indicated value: 5 kV
